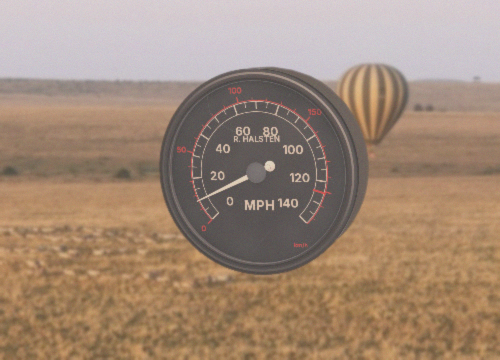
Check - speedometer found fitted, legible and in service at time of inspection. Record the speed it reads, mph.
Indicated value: 10 mph
